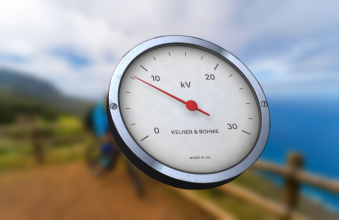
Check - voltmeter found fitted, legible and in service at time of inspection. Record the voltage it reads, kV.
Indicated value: 8 kV
